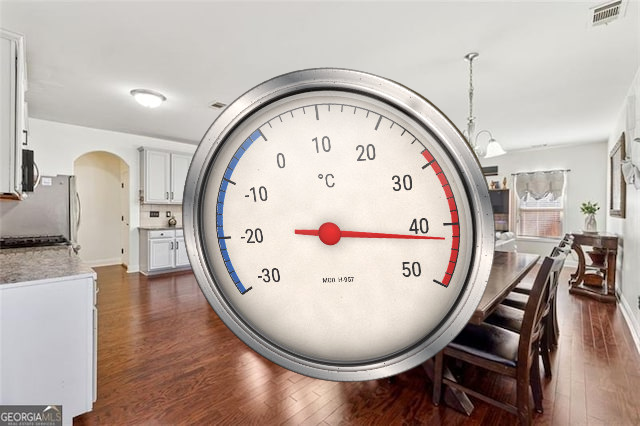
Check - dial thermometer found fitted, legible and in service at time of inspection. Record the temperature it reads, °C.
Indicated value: 42 °C
